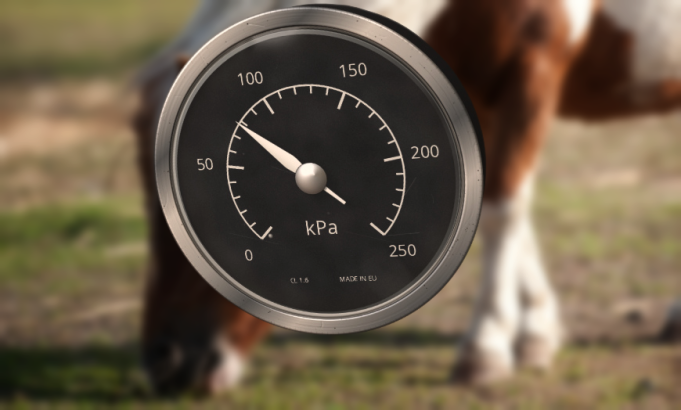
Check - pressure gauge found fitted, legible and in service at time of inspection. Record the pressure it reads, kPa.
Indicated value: 80 kPa
